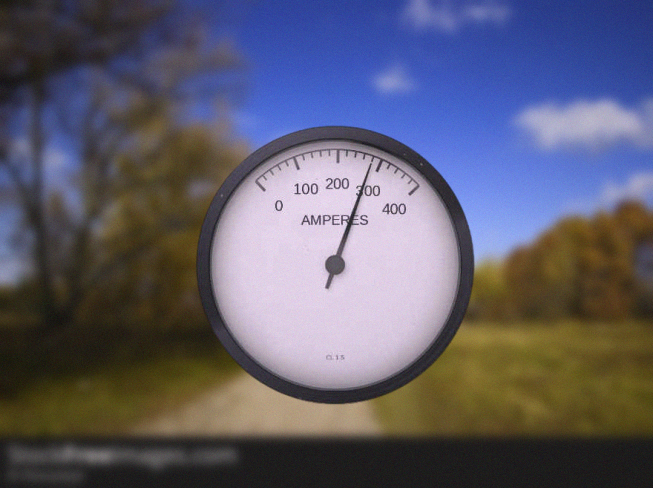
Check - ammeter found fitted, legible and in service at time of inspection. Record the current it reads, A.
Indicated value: 280 A
